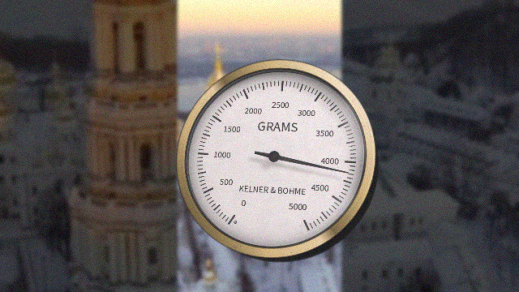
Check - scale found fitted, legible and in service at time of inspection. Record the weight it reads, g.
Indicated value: 4150 g
